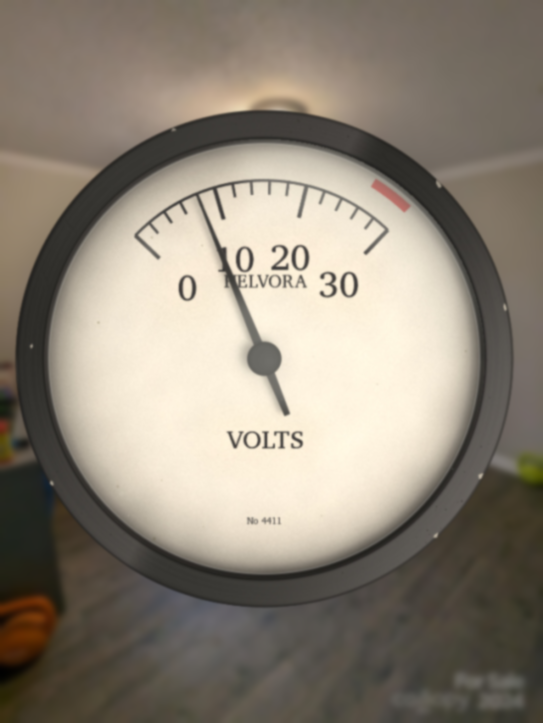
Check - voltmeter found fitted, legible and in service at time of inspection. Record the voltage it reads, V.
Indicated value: 8 V
